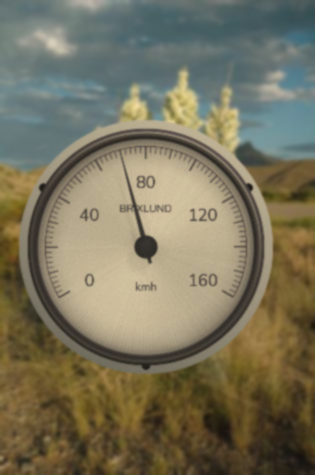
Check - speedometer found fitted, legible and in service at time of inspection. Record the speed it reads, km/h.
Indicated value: 70 km/h
